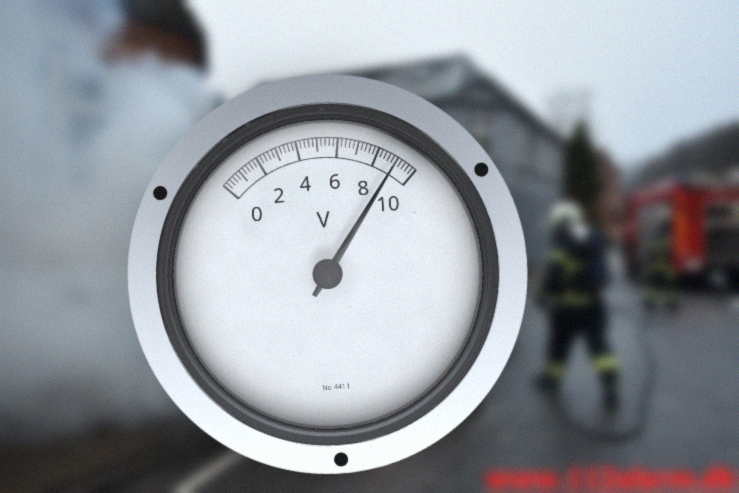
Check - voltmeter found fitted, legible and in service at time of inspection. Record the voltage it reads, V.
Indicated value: 9 V
